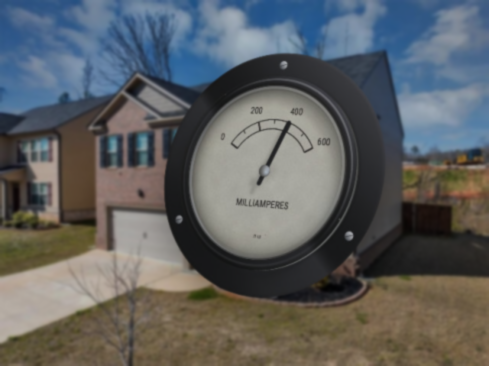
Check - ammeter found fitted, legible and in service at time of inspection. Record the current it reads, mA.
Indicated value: 400 mA
